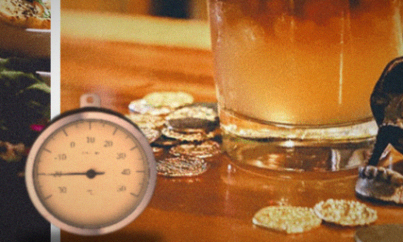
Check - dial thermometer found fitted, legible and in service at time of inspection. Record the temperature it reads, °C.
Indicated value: -20 °C
